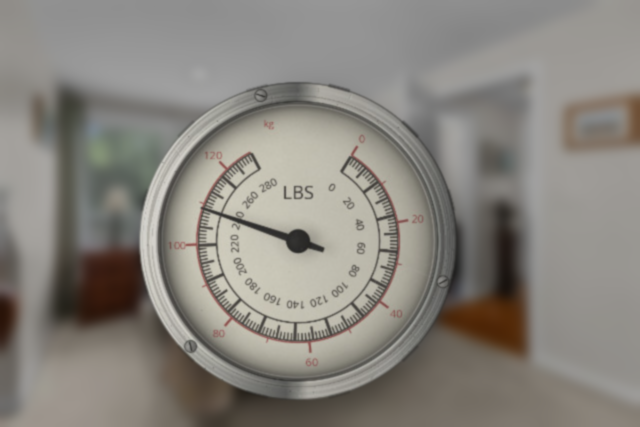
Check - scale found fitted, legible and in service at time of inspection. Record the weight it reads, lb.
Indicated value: 240 lb
